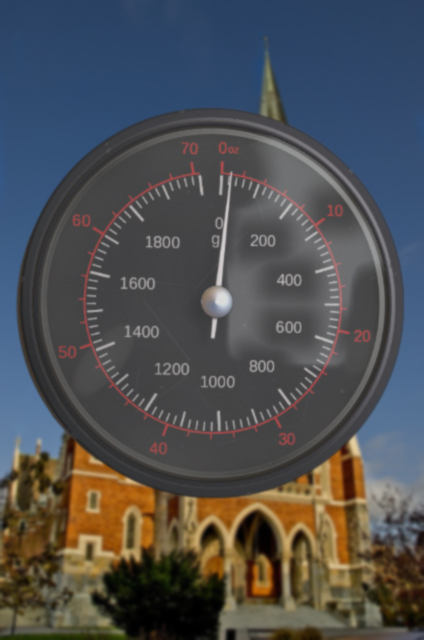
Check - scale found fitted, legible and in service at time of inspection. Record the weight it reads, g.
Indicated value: 20 g
